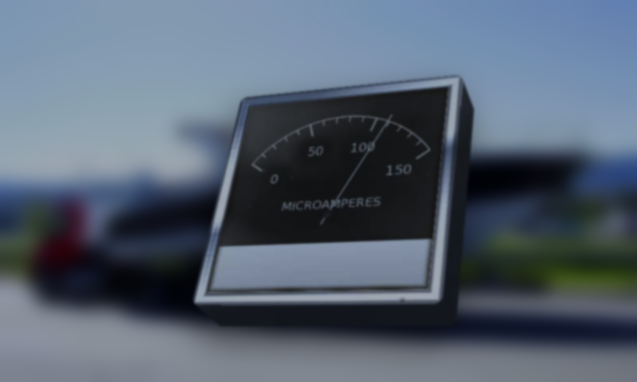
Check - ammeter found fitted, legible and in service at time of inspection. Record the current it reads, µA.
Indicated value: 110 µA
